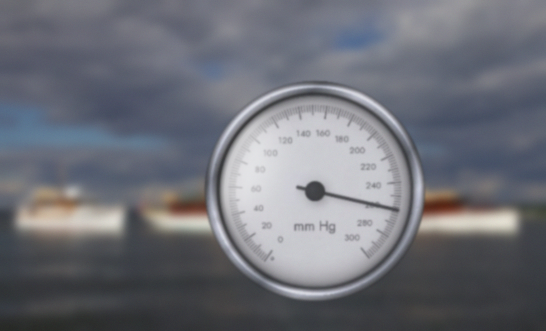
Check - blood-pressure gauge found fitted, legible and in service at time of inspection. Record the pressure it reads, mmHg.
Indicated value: 260 mmHg
